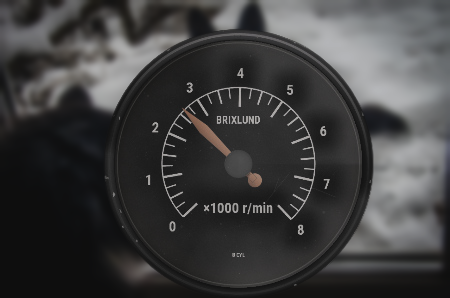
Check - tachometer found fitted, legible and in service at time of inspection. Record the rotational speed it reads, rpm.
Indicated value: 2625 rpm
